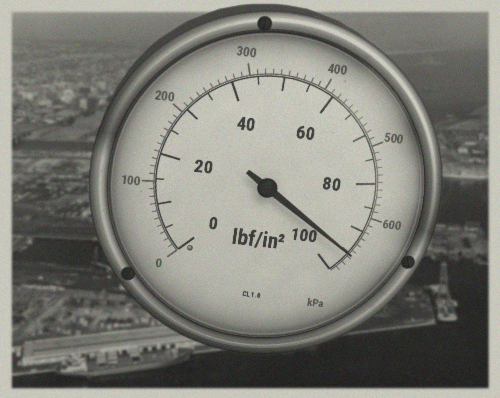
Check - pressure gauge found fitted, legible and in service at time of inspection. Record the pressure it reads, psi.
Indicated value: 95 psi
